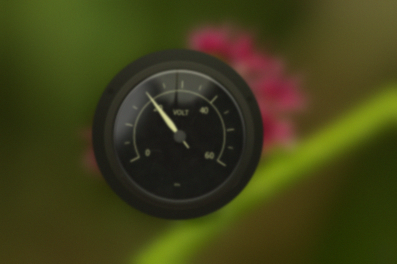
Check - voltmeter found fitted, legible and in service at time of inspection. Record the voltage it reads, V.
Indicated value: 20 V
